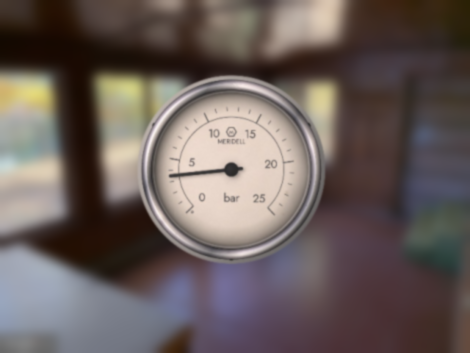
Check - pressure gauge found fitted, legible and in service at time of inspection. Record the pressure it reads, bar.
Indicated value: 3.5 bar
